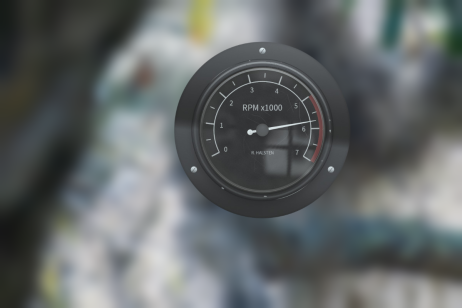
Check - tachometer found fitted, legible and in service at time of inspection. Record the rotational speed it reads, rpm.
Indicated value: 5750 rpm
